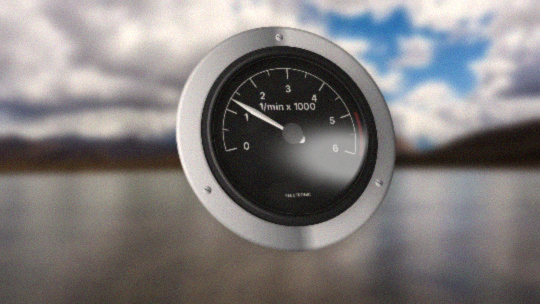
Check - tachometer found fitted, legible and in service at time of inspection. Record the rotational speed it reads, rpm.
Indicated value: 1250 rpm
